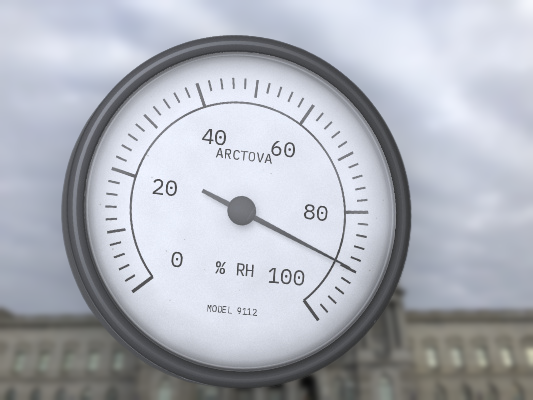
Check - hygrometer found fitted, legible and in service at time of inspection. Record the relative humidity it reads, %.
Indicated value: 90 %
